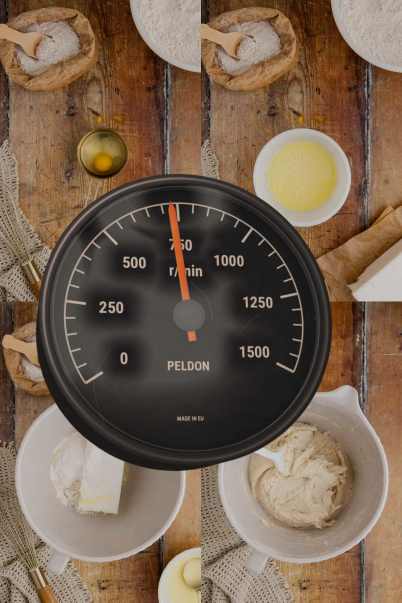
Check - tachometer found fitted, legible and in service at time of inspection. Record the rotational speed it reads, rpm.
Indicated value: 725 rpm
